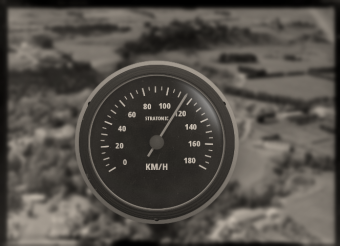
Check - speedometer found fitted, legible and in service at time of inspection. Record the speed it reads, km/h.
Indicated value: 115 km/h
